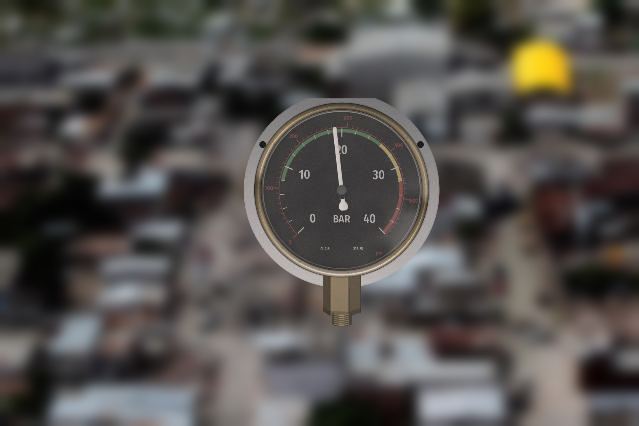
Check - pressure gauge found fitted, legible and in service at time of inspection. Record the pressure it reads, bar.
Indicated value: 19 bar
